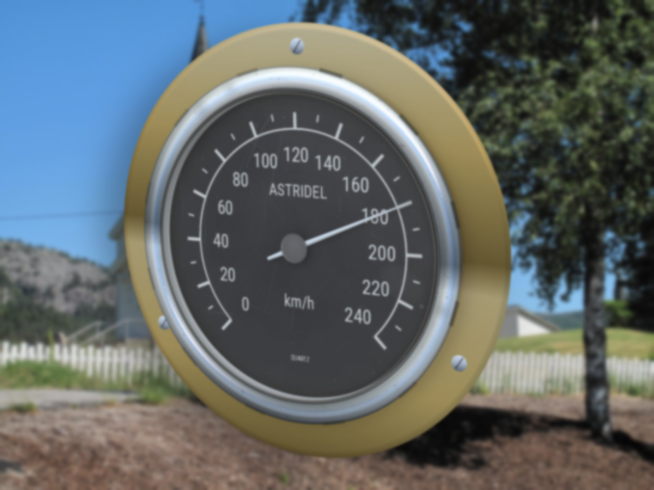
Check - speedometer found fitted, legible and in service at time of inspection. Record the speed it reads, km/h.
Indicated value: 180 km/h
